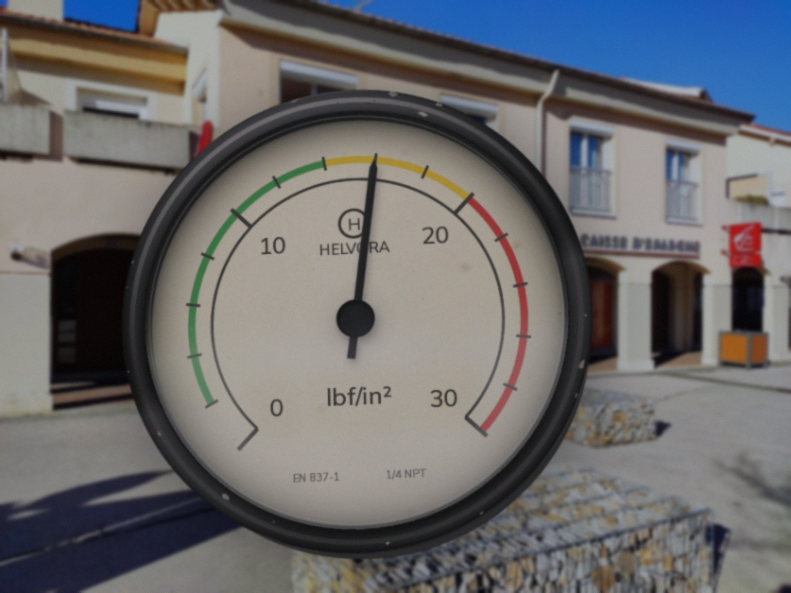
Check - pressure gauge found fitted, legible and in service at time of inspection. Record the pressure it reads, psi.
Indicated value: 16 psi
